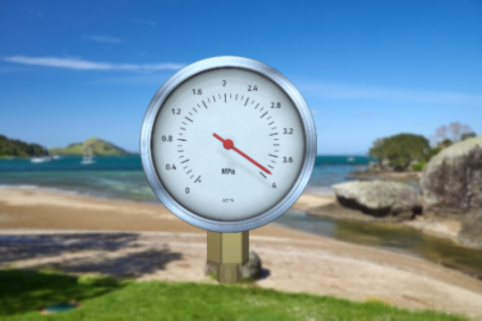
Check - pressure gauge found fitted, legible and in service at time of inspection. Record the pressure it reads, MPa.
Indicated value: 3.9 MPa
